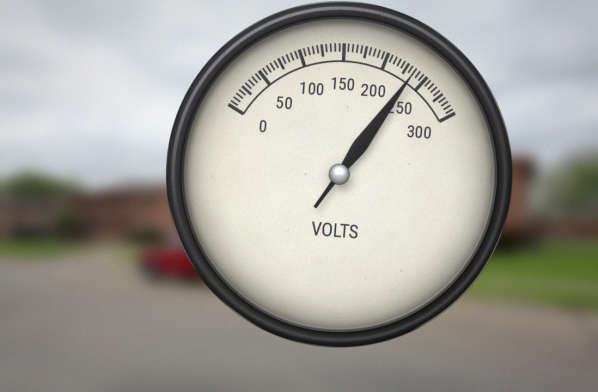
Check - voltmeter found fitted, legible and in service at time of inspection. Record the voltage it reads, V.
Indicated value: 235 V
